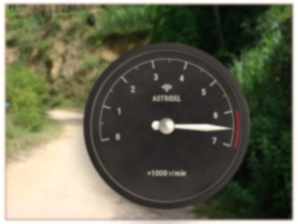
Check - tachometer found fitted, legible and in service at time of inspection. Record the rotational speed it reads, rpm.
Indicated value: 6500 rpm
